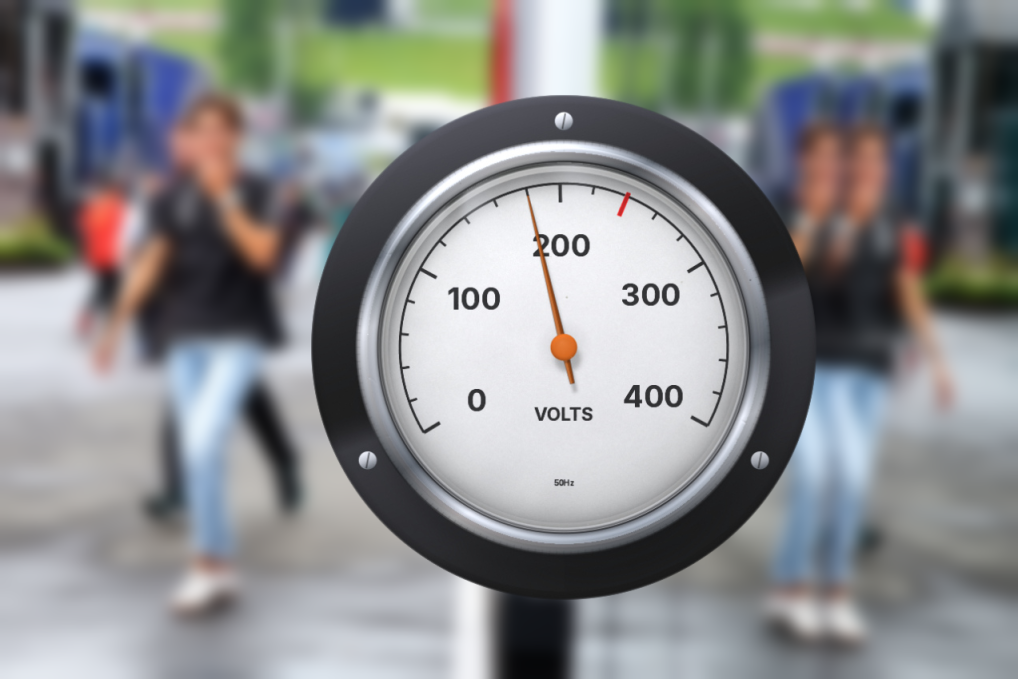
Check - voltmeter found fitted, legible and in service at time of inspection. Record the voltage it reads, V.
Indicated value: 180 V
